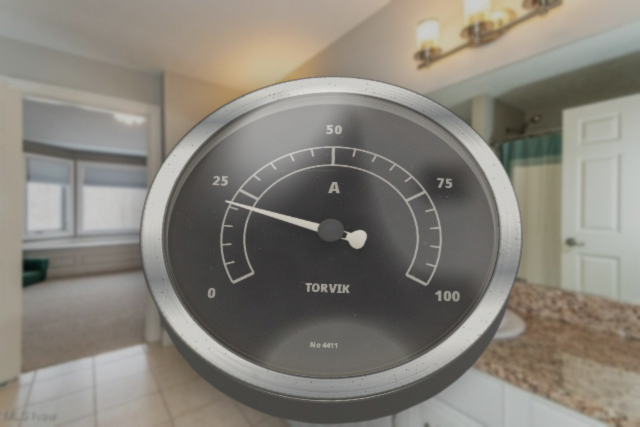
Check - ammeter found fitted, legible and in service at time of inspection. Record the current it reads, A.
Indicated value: 20 A
